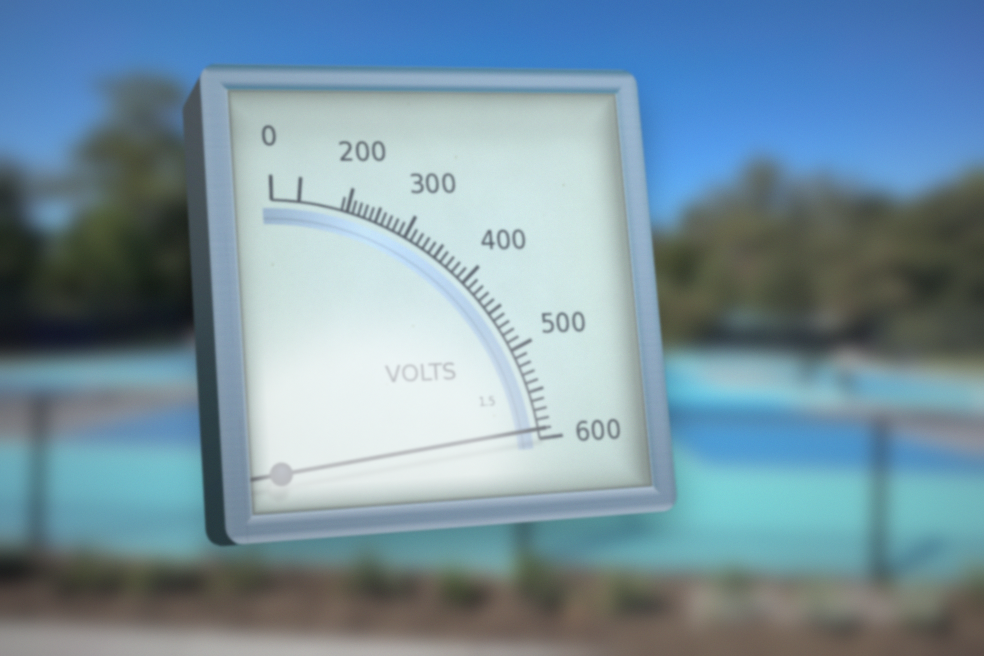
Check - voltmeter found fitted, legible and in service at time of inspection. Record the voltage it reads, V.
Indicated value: 590 V
